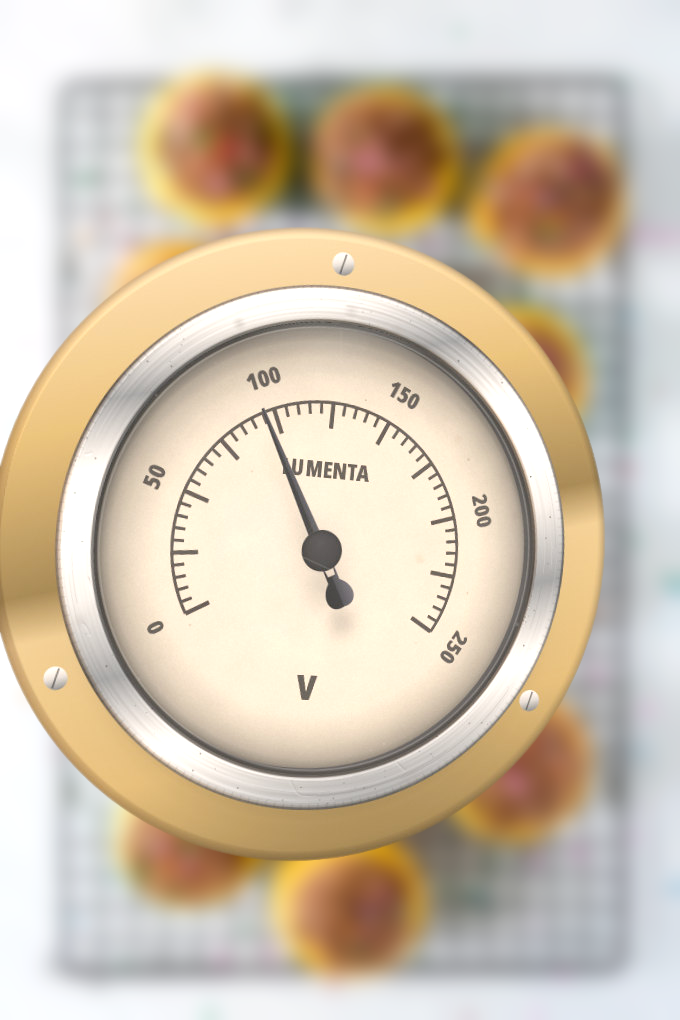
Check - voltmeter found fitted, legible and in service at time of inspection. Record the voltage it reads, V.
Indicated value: 95 V
